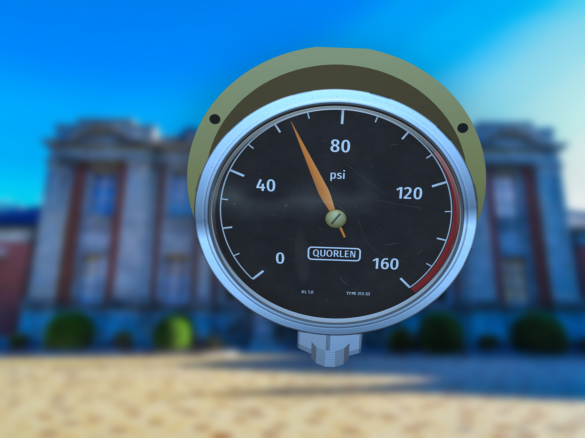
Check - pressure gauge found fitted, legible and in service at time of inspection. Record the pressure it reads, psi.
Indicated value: 65 psi
